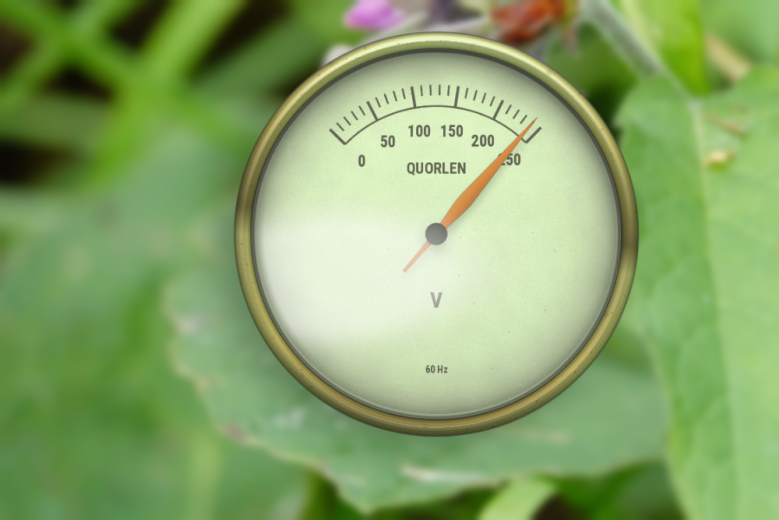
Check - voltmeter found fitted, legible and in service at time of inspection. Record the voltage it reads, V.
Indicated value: 240 V
